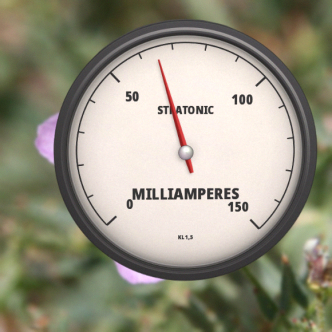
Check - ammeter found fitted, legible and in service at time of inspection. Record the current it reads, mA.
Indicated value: 65 mA
